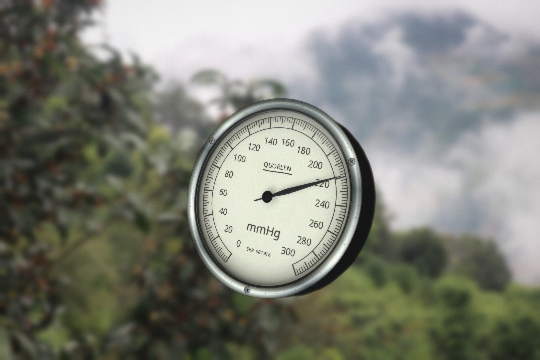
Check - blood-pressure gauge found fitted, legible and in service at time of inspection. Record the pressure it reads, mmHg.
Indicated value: 220 mmHg
